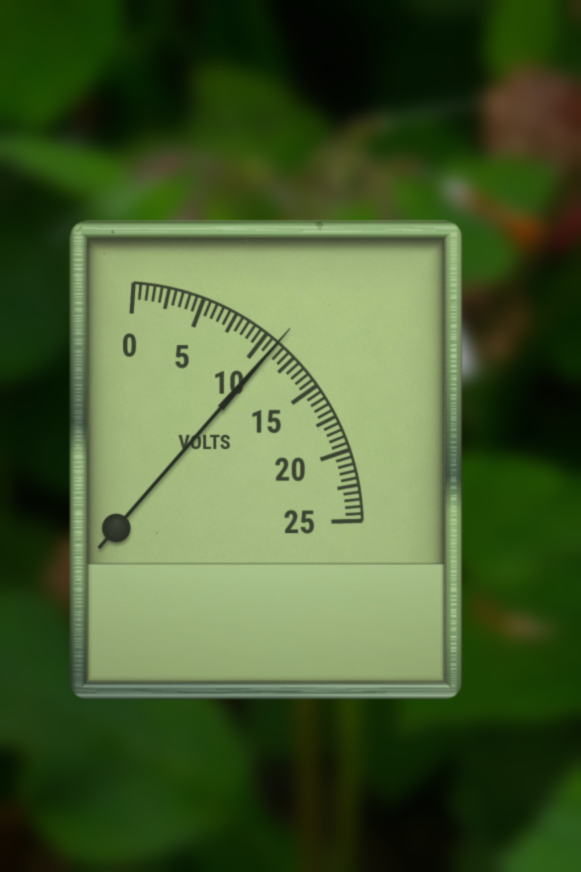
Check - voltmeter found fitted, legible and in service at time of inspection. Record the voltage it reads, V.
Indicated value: 11 V
